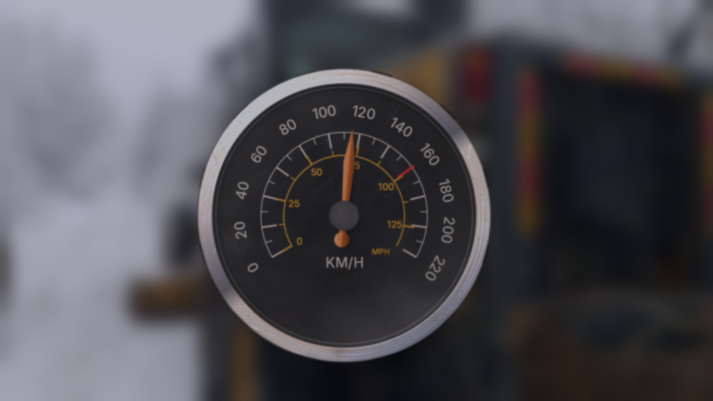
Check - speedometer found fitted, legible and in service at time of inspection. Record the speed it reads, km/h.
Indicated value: 115 km/h
